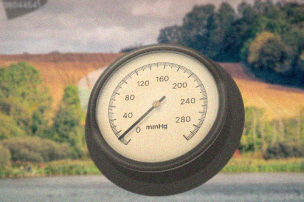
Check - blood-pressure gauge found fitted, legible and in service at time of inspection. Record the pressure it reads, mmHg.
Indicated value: 10 mmHg
